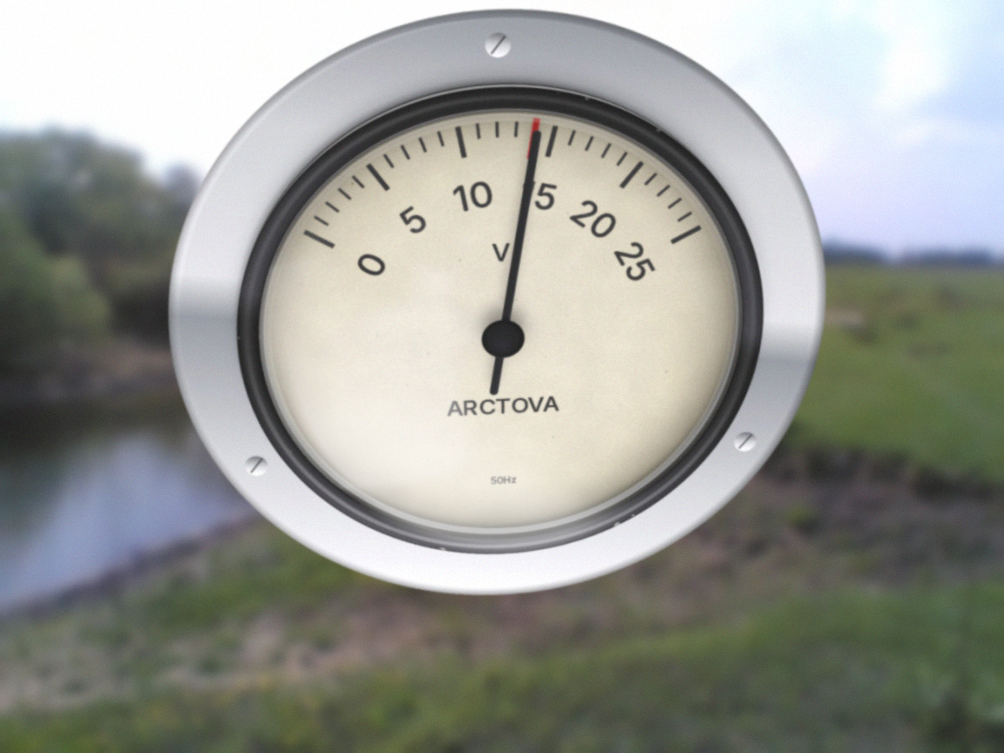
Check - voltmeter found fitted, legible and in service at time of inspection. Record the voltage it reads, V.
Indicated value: 14 V
